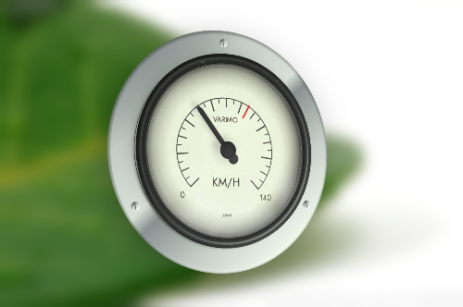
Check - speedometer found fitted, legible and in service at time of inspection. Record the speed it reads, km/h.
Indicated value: 50 km/h
